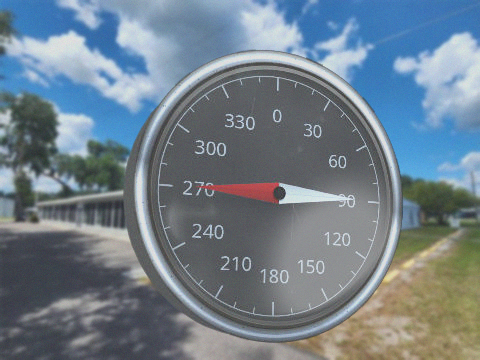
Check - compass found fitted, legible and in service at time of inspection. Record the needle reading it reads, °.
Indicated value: 270 °
